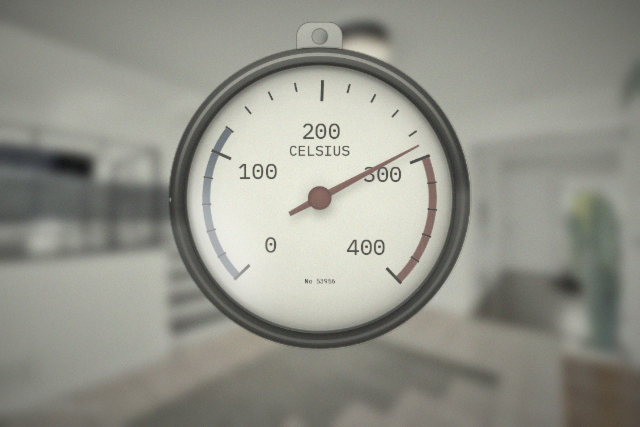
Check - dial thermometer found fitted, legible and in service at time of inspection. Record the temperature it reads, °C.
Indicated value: 290 °C
